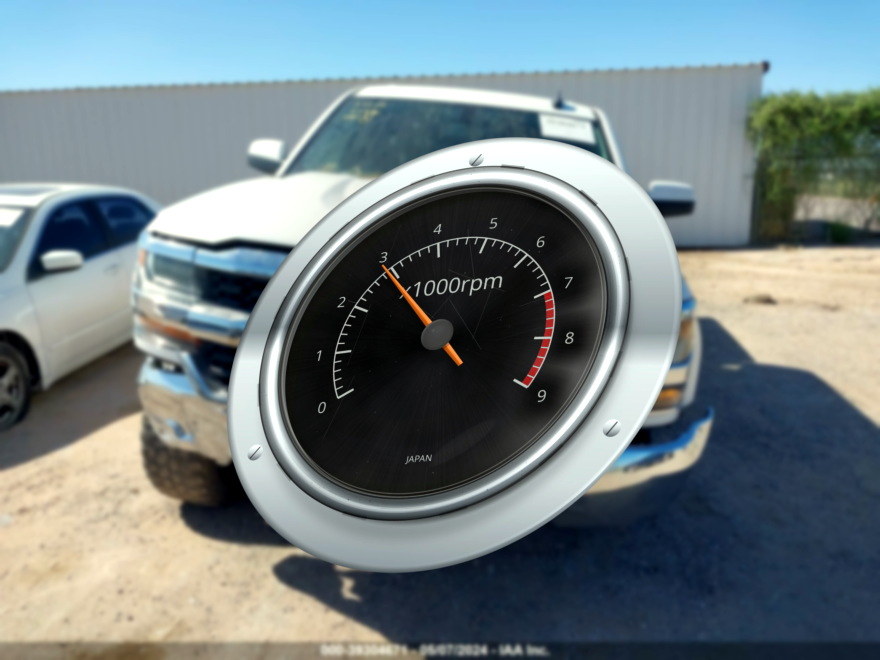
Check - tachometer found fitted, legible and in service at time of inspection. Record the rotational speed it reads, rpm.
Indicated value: 2900 rpm
